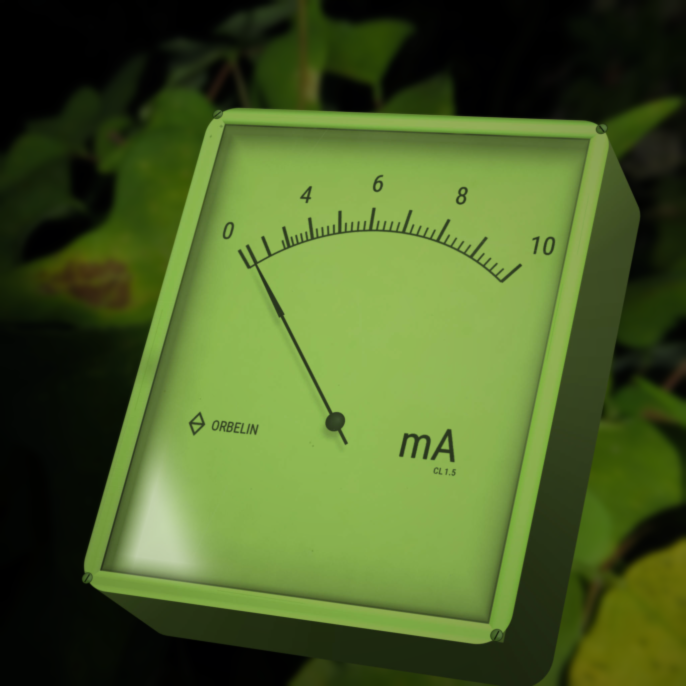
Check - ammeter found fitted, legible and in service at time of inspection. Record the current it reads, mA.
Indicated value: 1 mA
